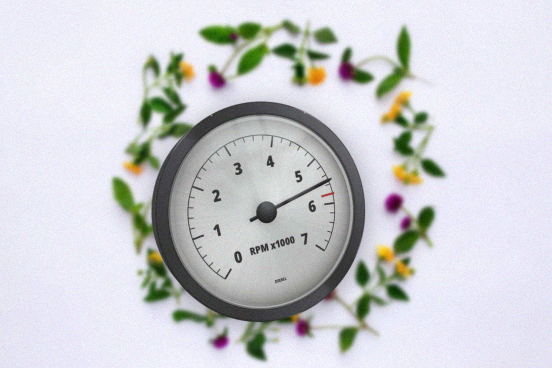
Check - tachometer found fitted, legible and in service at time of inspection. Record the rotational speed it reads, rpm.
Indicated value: 5500 rpm
